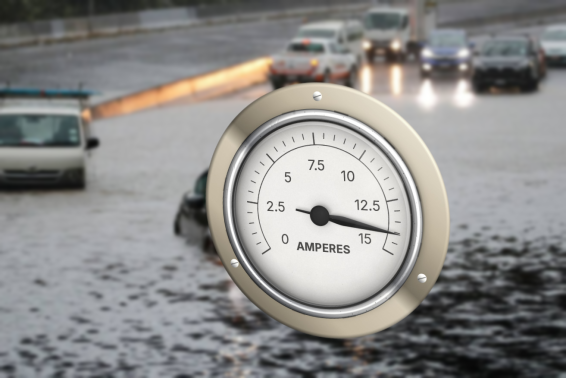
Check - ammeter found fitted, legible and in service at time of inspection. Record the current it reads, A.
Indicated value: 14 A
